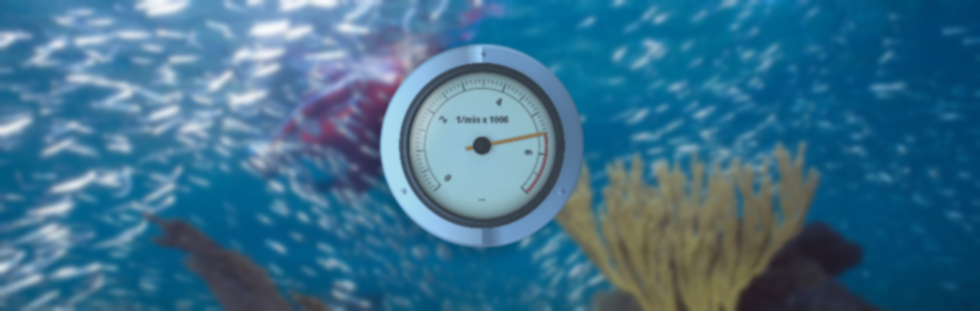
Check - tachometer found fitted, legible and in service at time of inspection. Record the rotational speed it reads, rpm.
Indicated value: 5500 rpm
